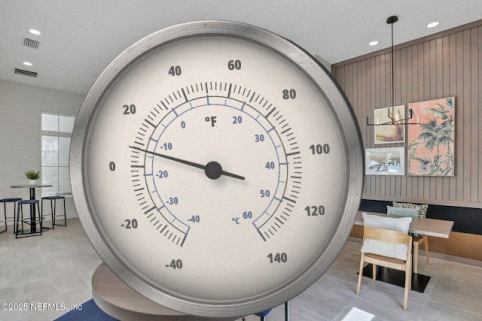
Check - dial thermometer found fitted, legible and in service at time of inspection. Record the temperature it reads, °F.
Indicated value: 8 °F
